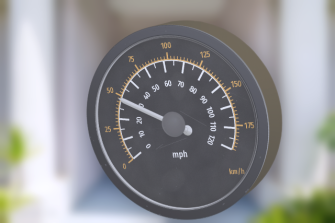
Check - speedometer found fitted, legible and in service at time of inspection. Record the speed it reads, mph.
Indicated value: 30 mph
